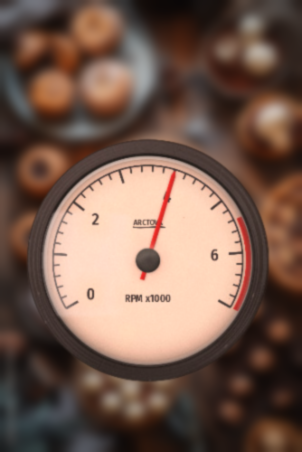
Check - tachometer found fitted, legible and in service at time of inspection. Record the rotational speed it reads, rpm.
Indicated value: 4000 rpm
